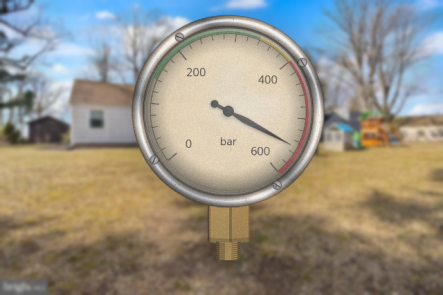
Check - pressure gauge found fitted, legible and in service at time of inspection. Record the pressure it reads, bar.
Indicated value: 550 bar
